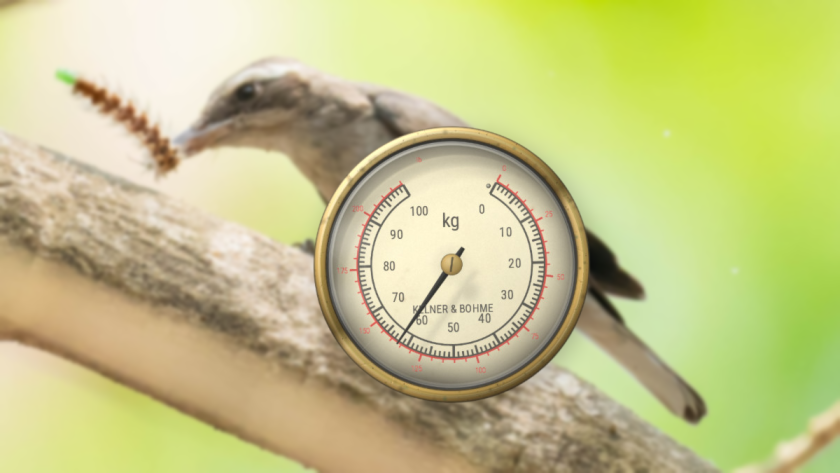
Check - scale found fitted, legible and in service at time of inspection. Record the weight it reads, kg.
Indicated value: 62 kg
